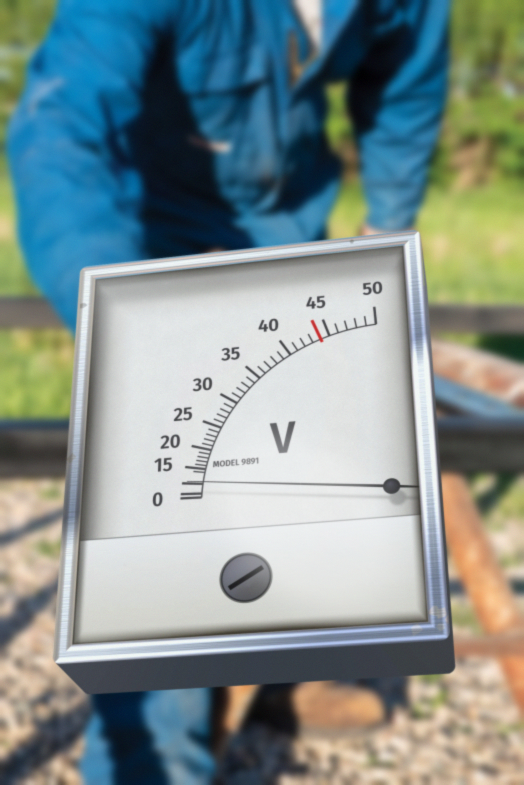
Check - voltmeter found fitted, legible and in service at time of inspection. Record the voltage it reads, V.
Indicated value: 10 V
